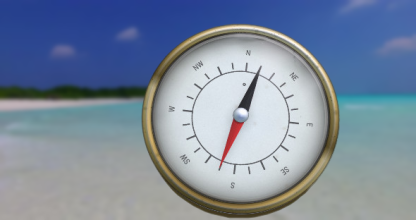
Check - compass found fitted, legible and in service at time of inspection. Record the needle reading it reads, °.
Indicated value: 195 °
